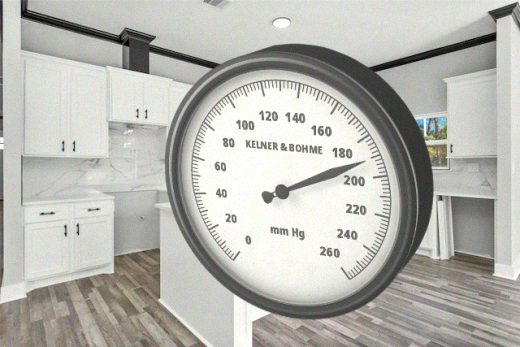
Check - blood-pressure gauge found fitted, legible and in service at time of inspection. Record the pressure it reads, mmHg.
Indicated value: 190 mmHg
